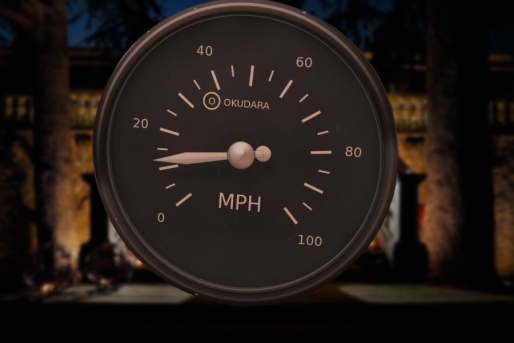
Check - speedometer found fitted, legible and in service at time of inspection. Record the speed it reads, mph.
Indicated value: 12.5 mph
